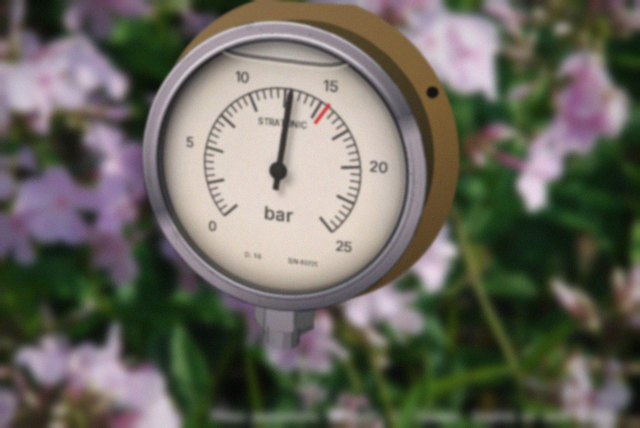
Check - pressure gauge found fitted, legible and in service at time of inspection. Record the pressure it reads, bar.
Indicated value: 13 bar
